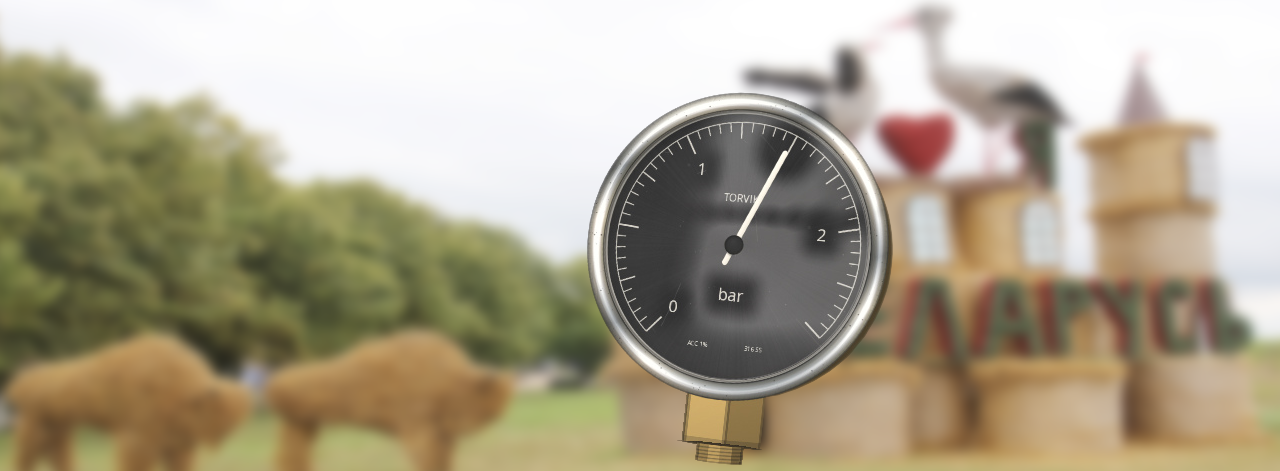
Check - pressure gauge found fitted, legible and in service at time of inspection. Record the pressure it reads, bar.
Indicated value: 1.5 bar
